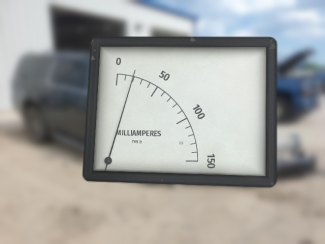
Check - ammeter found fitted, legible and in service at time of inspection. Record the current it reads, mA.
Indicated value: 20 mA
